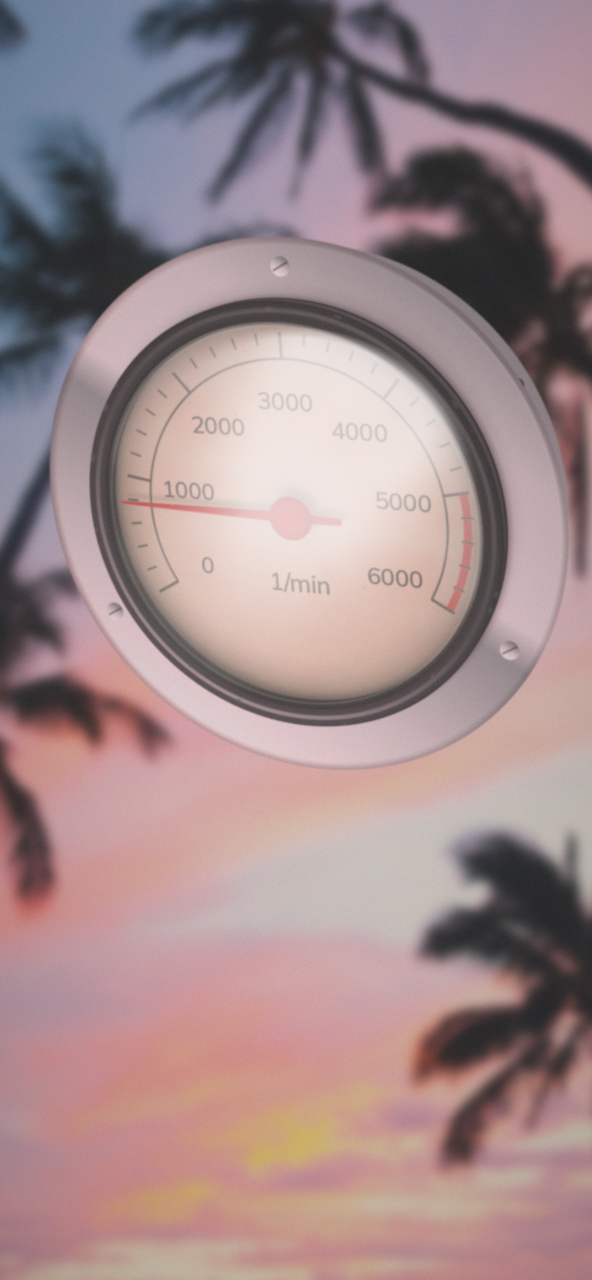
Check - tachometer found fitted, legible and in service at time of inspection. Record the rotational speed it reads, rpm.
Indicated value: 800 rpm
